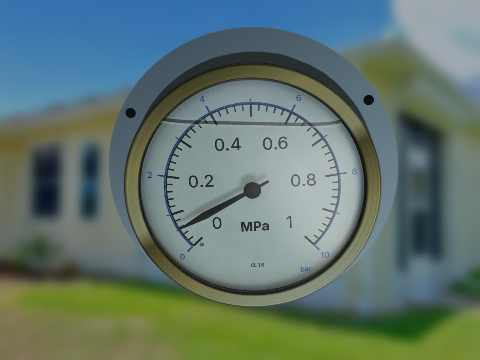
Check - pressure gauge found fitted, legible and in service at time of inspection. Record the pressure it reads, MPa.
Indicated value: 0.06 MPa
